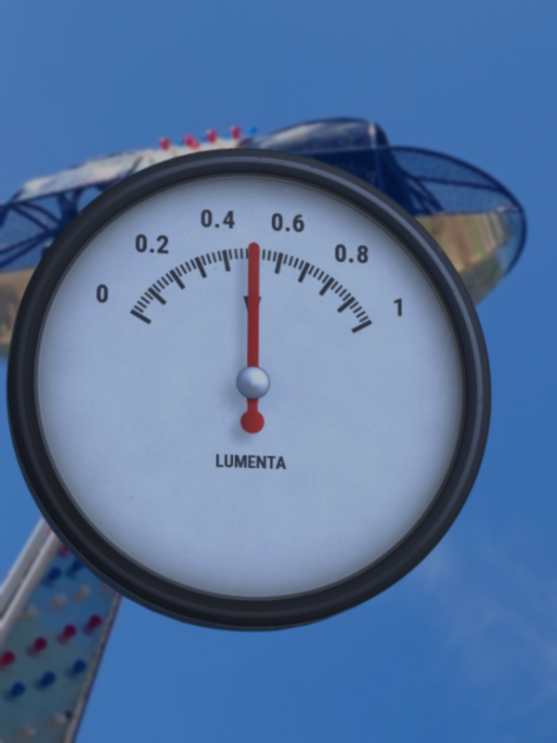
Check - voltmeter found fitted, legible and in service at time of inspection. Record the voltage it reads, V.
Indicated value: 0.5 V
